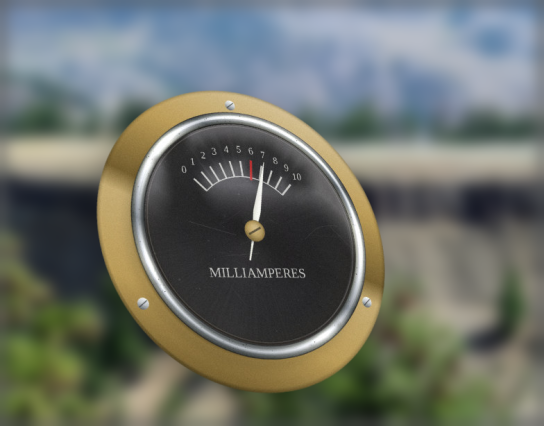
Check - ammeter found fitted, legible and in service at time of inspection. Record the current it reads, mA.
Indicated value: 7 mA
